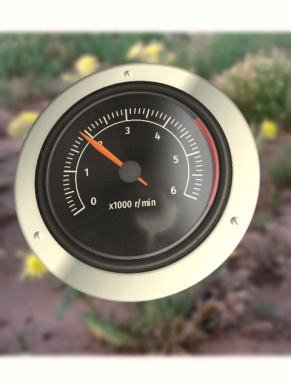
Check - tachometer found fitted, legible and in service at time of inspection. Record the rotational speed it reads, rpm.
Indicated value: 1900 rpm
